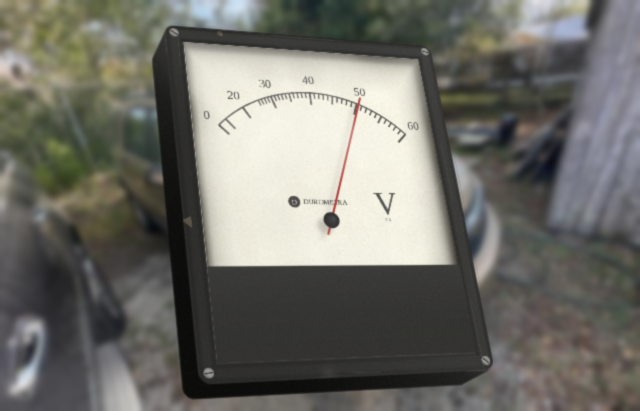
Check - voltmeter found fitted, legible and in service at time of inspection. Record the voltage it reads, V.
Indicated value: 50 V
